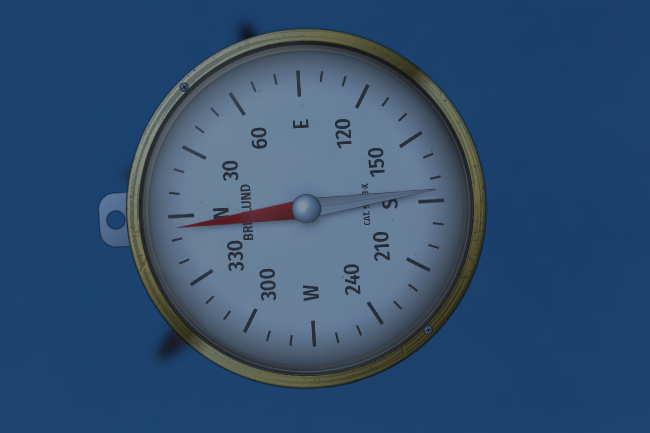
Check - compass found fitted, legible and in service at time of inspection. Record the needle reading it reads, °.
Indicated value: 355 °
